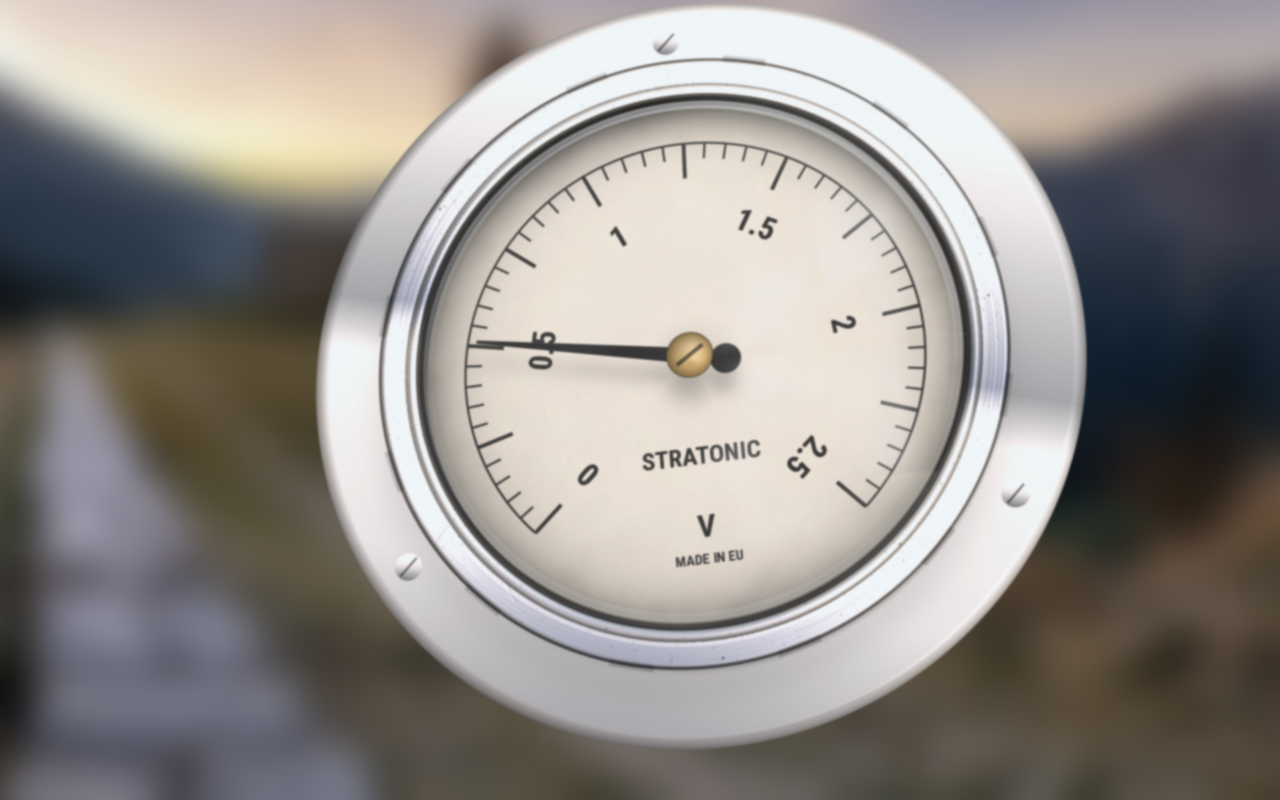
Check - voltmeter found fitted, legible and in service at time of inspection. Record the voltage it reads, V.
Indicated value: 0.5 V
